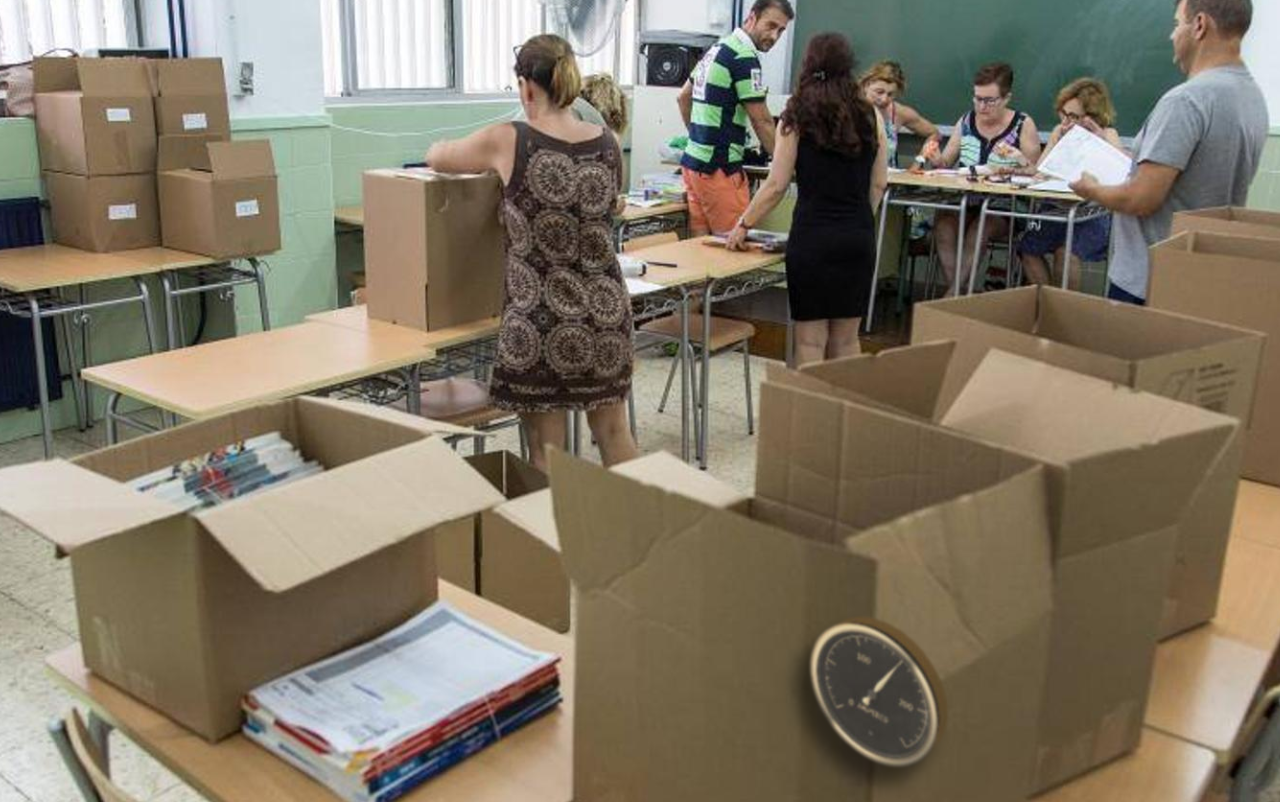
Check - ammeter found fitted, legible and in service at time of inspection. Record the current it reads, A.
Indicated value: 150 A
